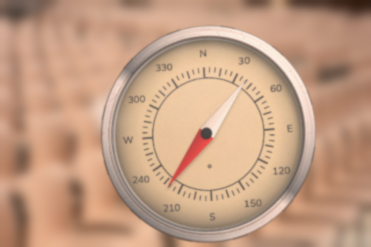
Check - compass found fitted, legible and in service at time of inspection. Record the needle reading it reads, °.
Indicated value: 220 °
